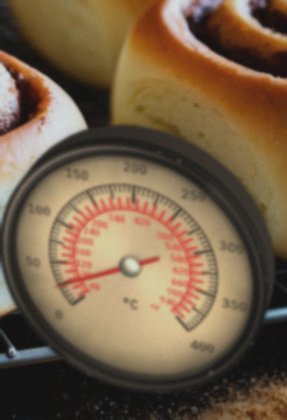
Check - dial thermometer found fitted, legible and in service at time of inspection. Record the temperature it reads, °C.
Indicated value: 25 °C
